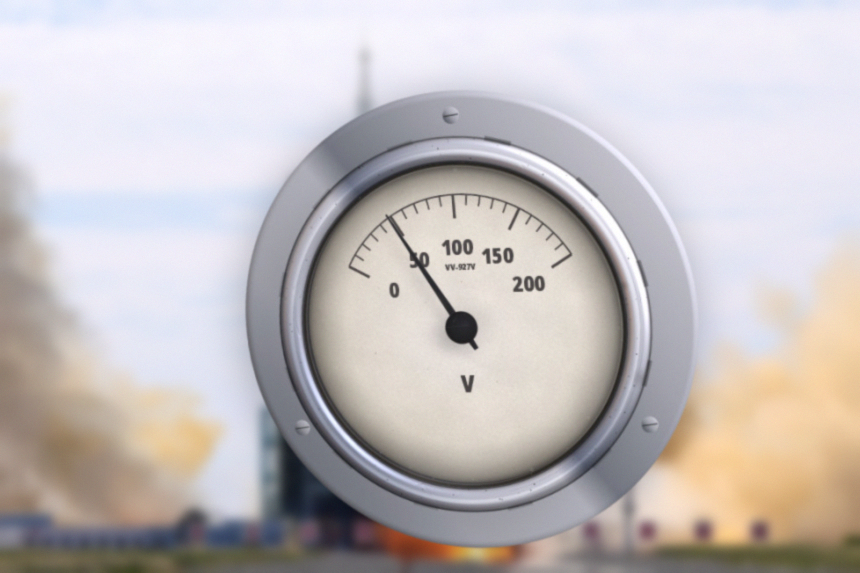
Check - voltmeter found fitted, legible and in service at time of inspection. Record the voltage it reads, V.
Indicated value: 50 V
